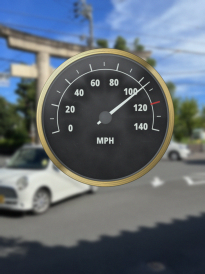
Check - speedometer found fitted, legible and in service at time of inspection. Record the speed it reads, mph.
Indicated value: 105 mph
